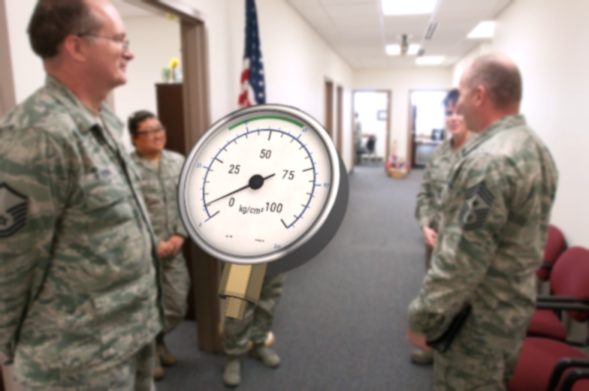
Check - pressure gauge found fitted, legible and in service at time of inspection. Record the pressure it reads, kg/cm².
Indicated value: 5 kg/cm²
